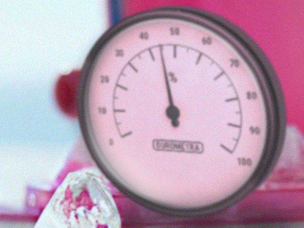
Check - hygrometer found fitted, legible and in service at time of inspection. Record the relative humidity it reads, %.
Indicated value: 45 %
